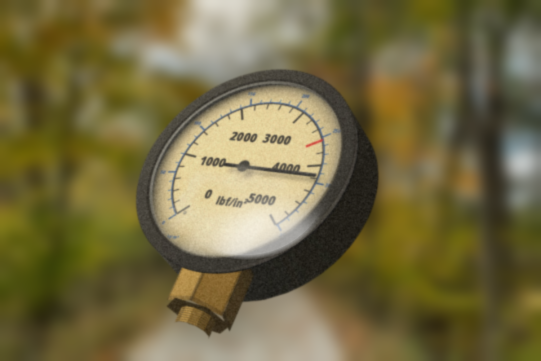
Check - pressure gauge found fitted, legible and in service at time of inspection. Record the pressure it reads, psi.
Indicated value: 4200 psi
